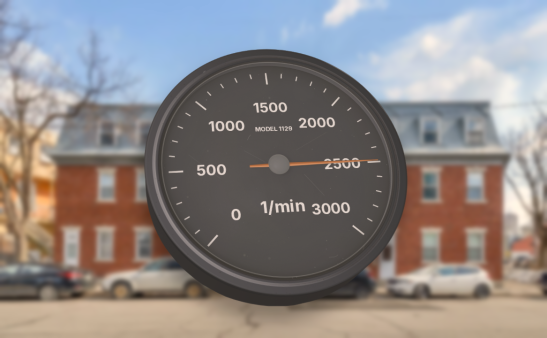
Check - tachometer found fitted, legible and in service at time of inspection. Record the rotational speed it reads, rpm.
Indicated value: 2500 rpm
